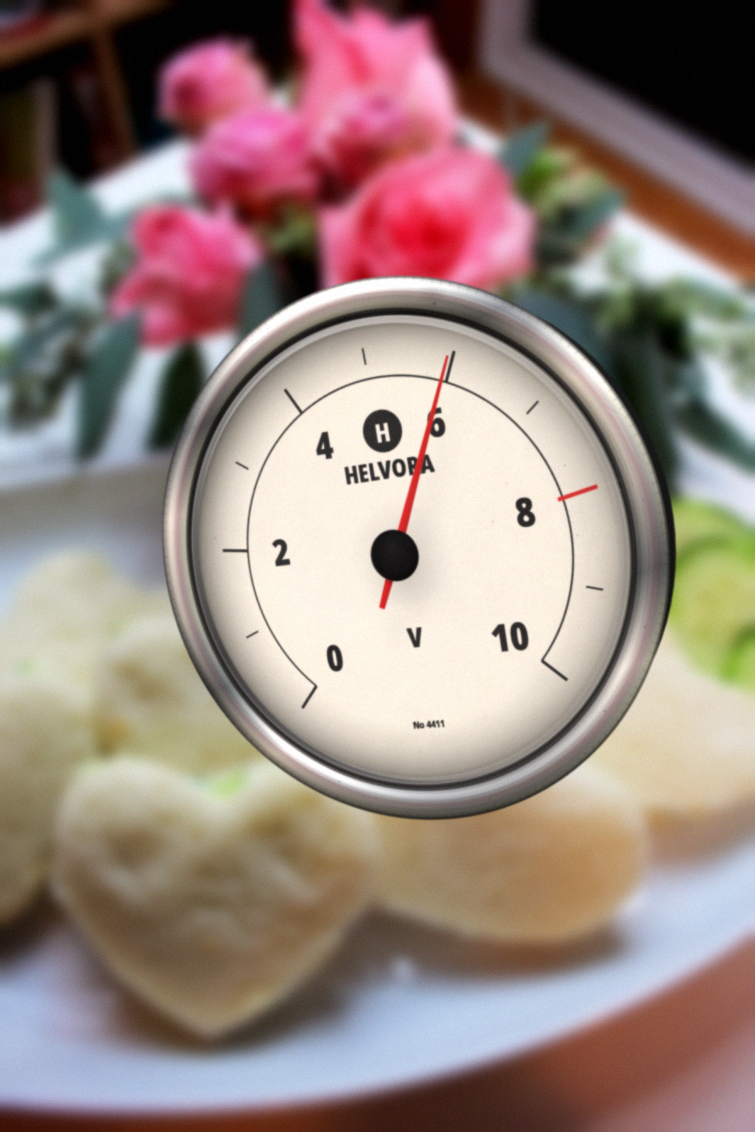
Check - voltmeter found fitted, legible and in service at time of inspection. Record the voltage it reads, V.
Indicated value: 6 V
